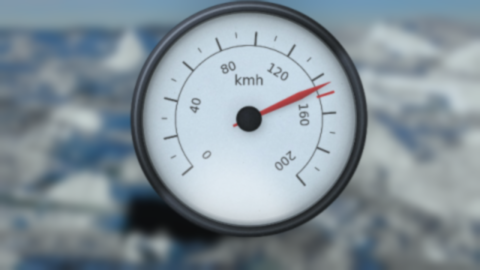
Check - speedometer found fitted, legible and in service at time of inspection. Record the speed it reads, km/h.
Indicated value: 145 km/h
